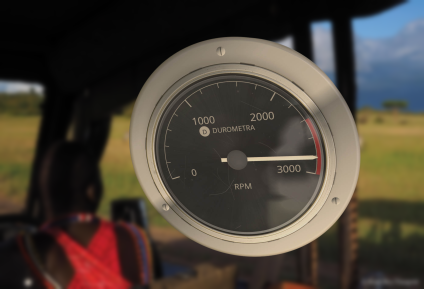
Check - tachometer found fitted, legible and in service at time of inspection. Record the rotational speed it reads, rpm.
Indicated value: 2800 rpm
